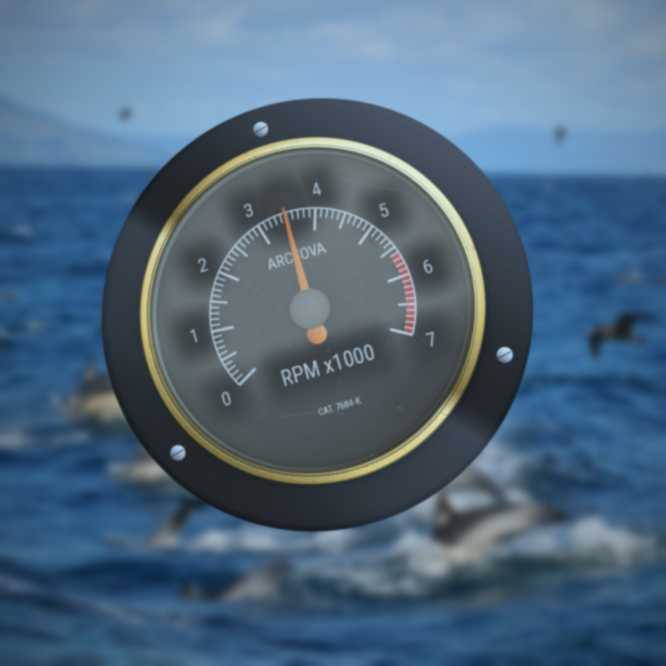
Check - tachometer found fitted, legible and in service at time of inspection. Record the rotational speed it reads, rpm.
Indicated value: 3500 rpm
